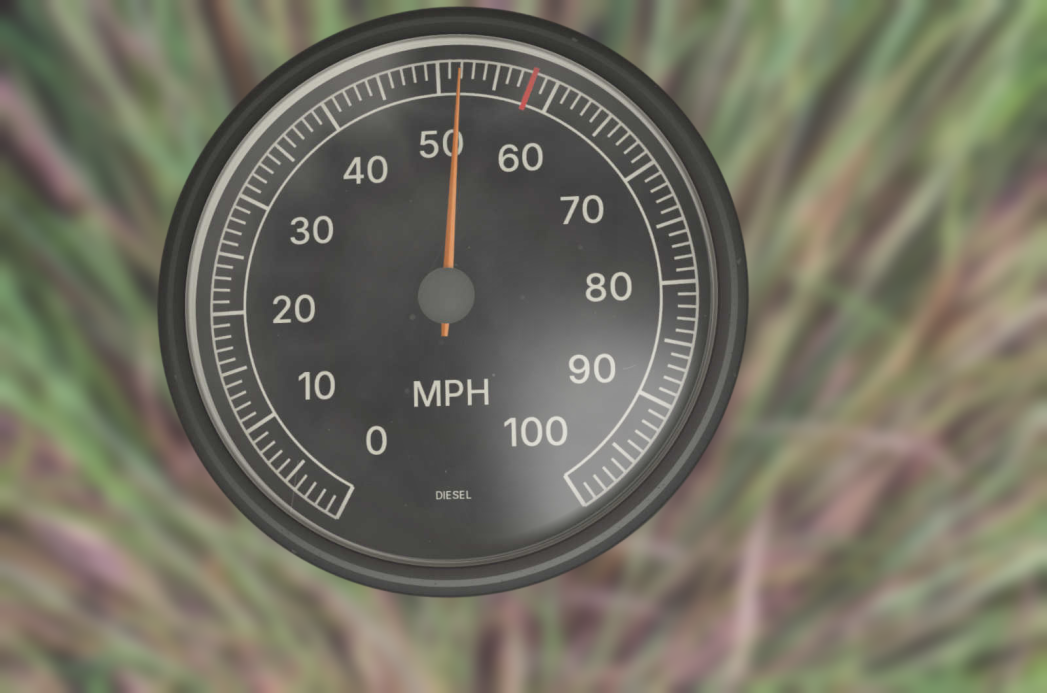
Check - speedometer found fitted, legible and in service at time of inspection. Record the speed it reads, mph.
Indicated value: 52 mph
